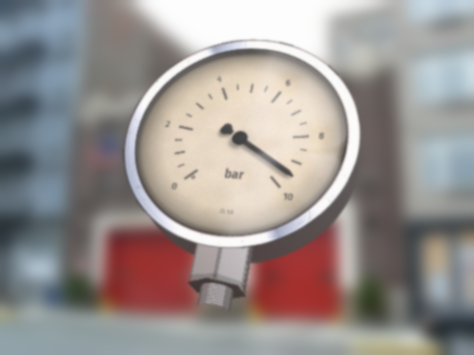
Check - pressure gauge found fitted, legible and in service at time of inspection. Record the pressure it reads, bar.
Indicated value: 9.5 bar
